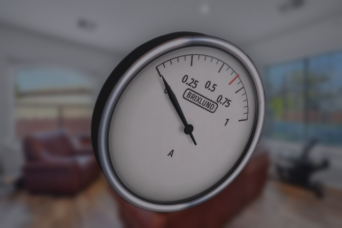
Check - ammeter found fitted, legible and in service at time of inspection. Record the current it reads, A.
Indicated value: 0 A
